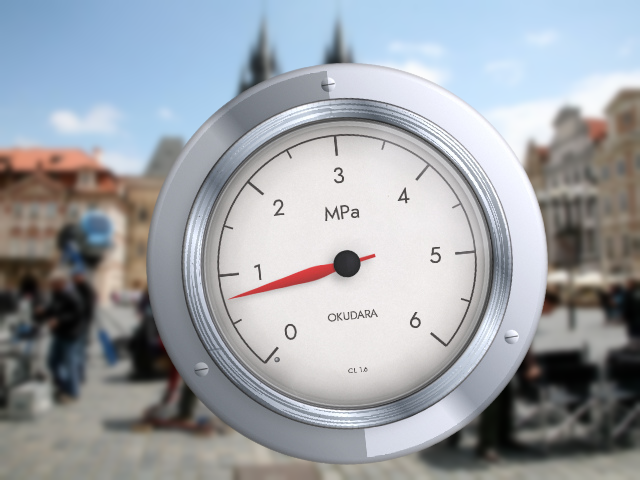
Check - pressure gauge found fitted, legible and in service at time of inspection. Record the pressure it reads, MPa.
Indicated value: 0.75 MPa
